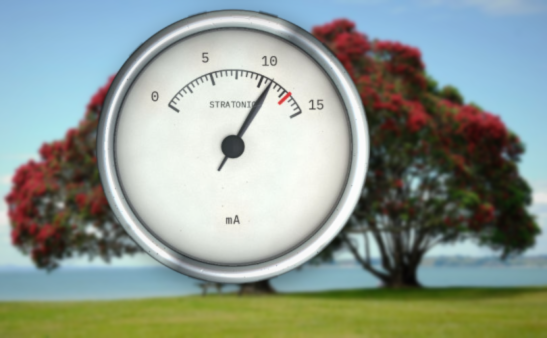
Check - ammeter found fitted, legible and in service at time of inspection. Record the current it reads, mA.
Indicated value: 11 mA
